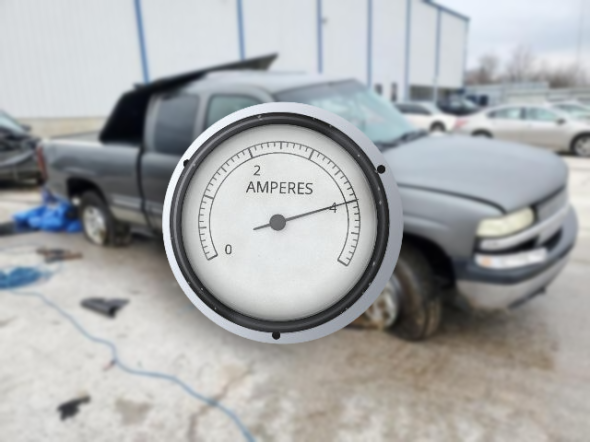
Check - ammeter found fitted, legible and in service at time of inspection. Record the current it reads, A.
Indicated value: 4 A
